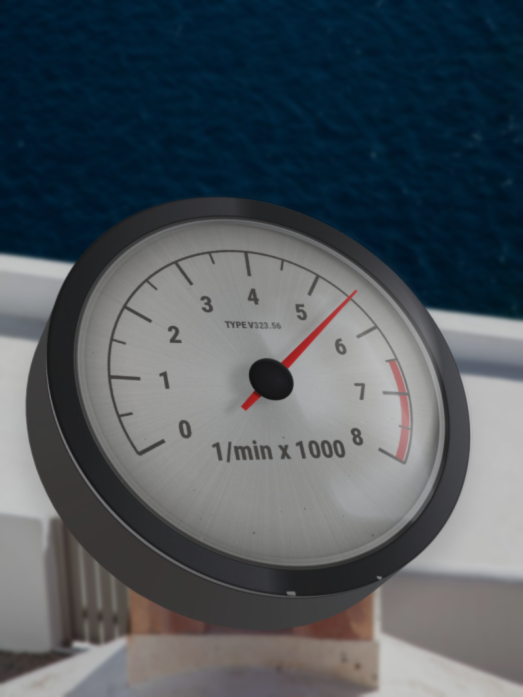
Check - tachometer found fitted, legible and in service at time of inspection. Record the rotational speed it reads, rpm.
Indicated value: 5500 rpm
